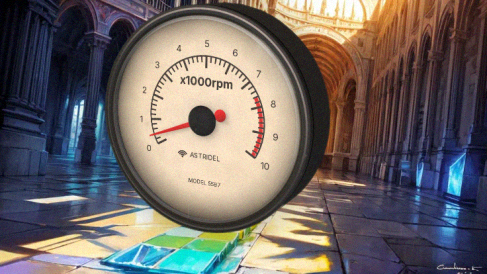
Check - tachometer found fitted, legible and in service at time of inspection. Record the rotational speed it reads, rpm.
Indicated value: 400 rpm
